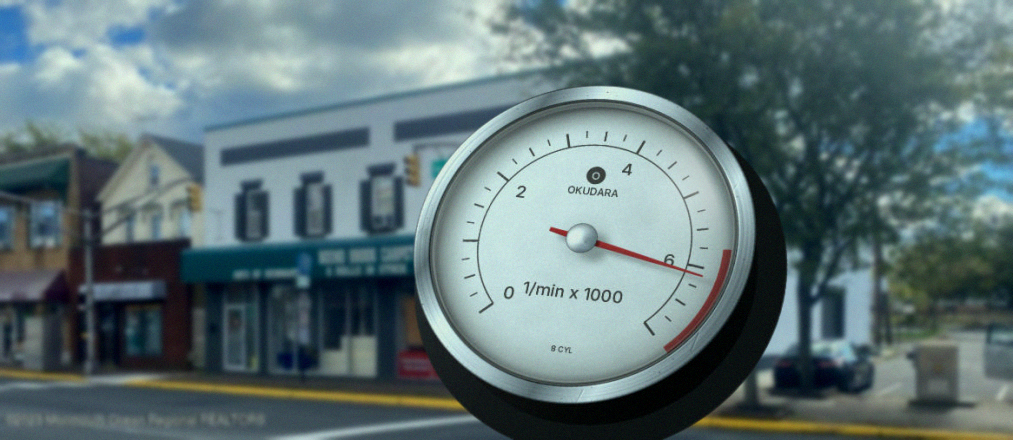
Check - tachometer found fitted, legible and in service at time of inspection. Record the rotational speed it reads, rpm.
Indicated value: 6125 rpm
